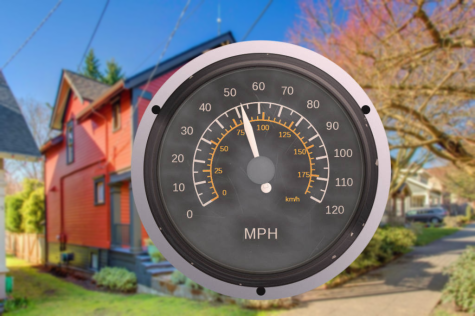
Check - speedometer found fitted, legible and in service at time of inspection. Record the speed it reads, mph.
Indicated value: 52.5 mph
